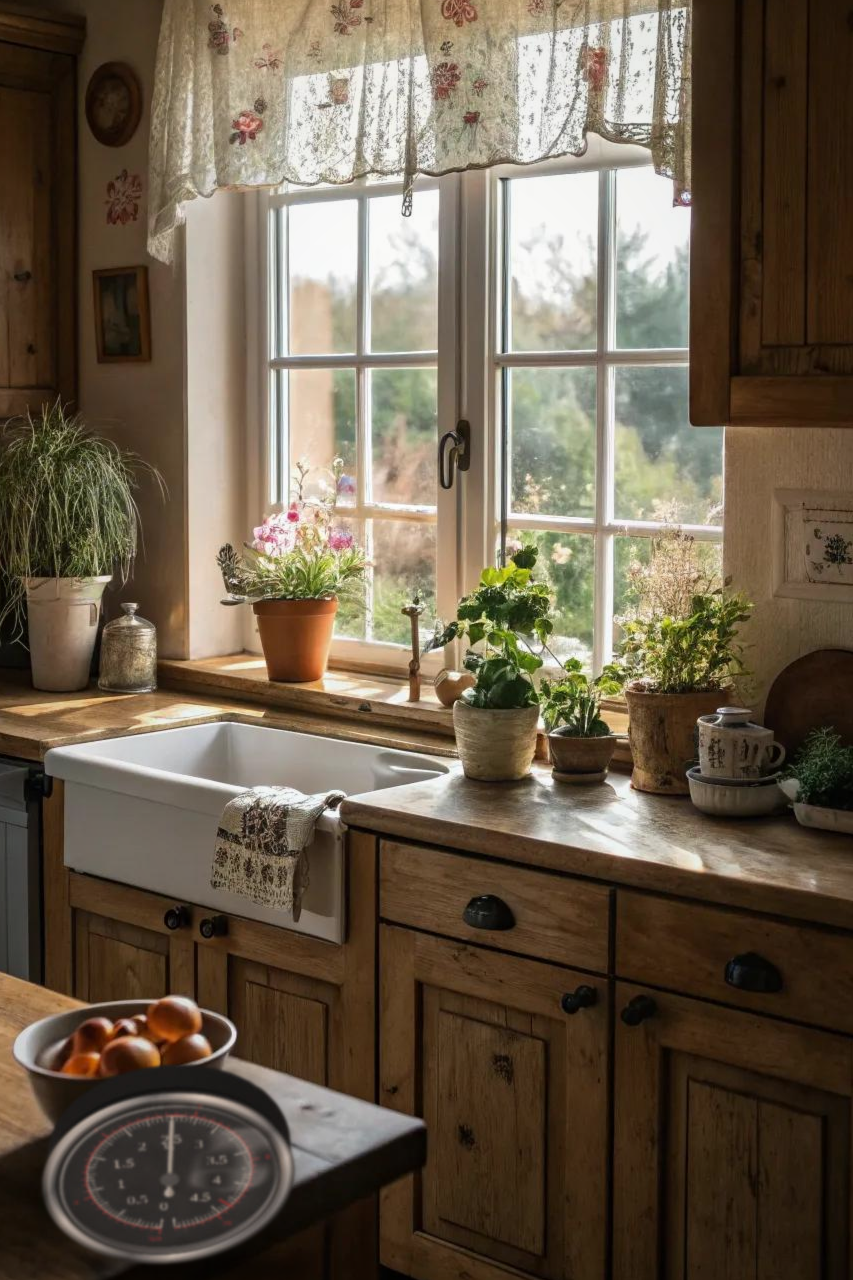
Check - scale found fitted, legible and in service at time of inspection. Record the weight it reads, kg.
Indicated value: 2.5 kg
